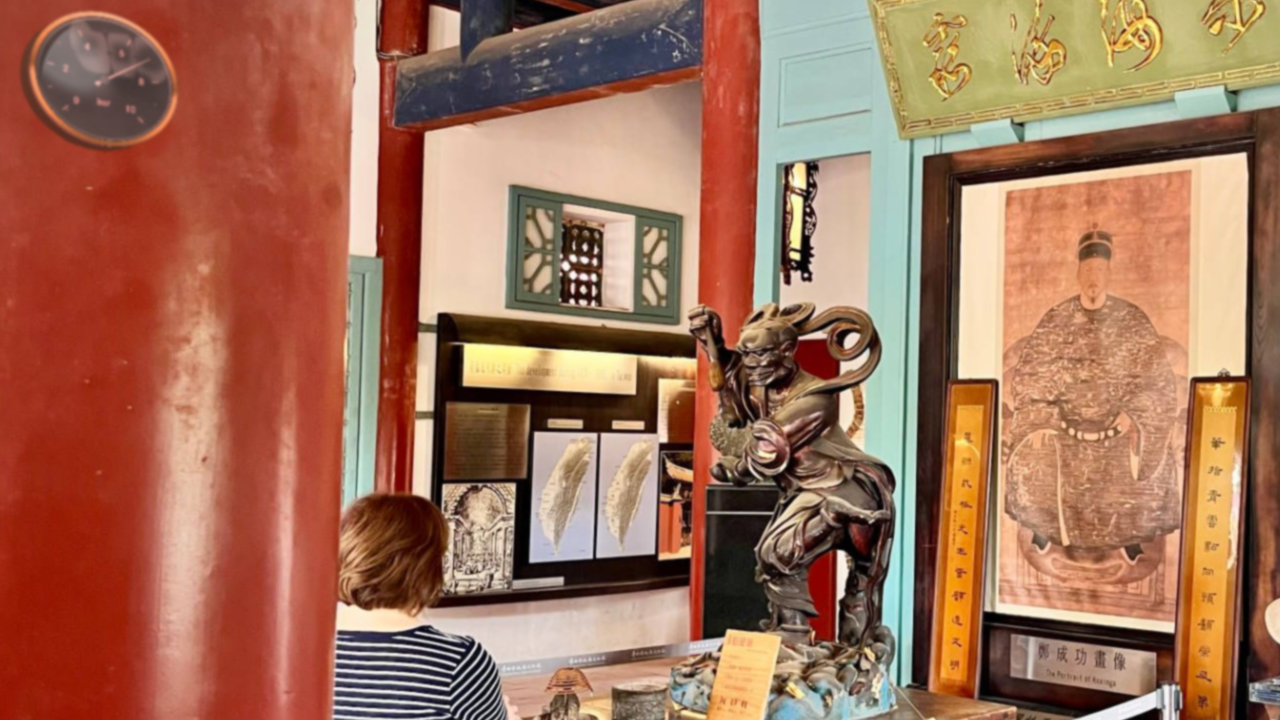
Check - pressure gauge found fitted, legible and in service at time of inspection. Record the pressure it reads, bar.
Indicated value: 7 bar
